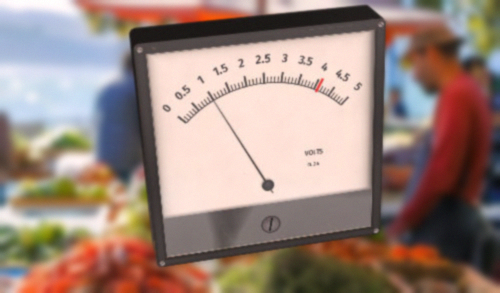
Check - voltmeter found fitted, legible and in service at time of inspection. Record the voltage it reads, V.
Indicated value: 1 V
